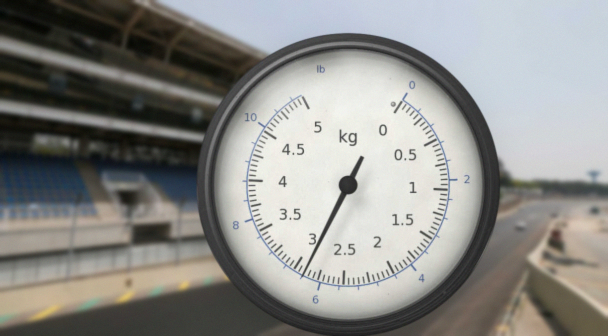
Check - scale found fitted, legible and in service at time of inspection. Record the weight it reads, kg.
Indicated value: 2.9 kg
